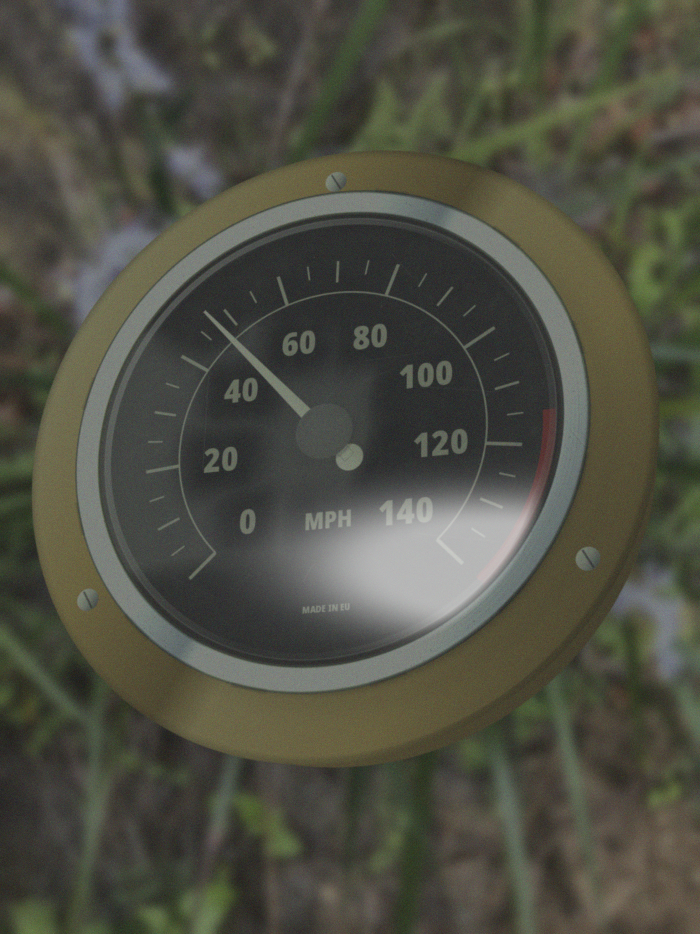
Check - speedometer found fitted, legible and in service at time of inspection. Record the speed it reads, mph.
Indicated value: 47.5 mph
